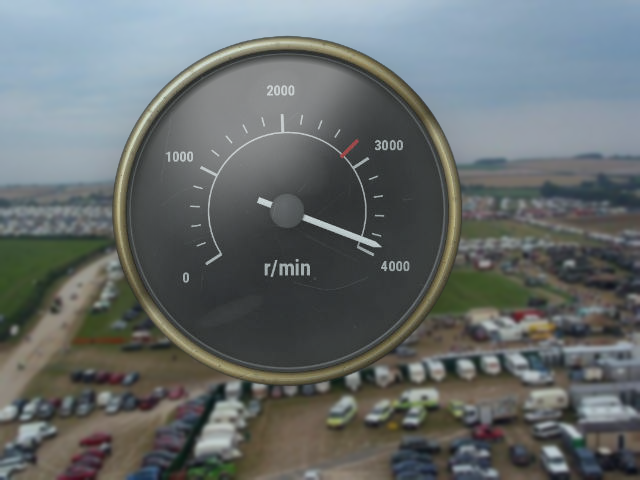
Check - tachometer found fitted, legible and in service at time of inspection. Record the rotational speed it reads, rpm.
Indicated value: 3900 rpm
